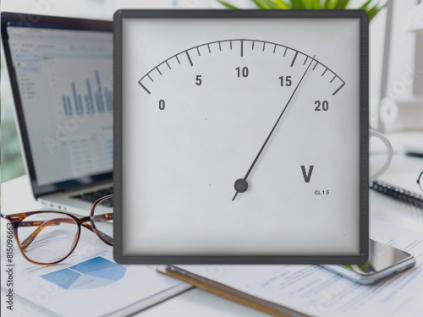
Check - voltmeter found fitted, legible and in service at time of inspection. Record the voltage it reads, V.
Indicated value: 16.5 V
